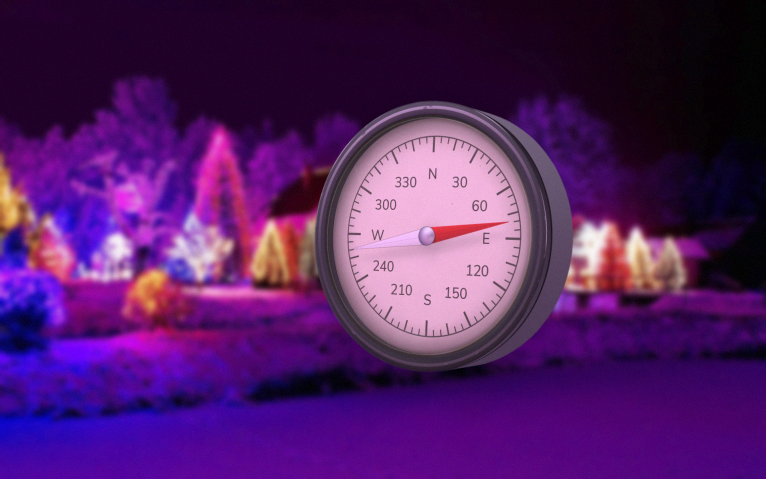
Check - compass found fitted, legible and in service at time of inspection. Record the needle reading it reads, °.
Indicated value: 80 °
